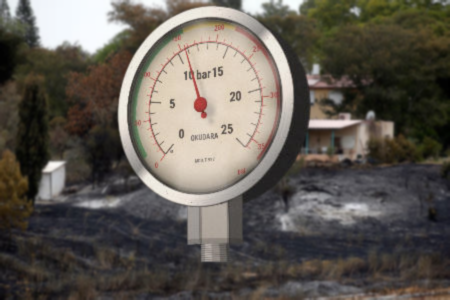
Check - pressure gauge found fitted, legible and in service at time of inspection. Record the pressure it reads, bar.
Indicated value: 11 bar
